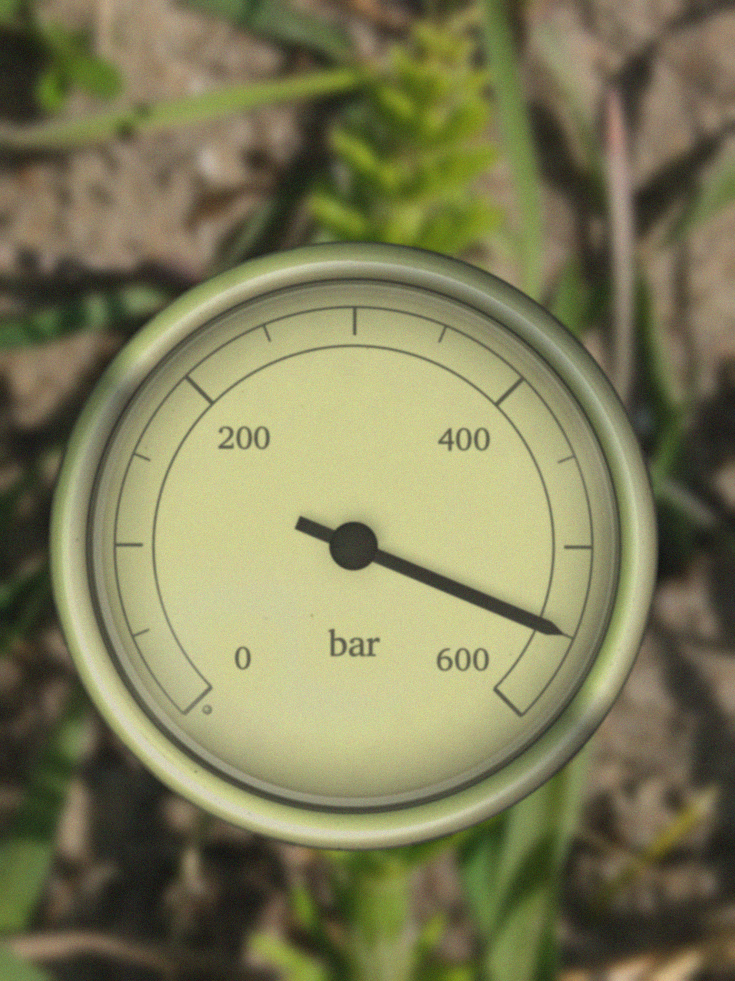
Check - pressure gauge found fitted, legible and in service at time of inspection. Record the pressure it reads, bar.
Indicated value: 550 bar
